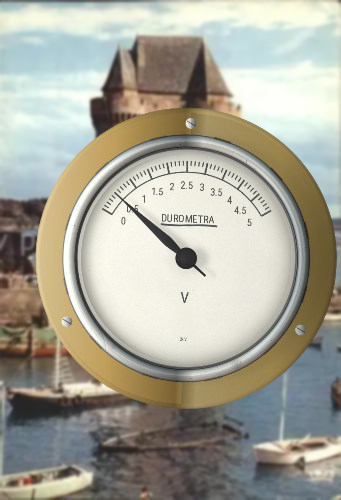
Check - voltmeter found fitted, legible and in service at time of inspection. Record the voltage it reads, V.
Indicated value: 0.5 V
